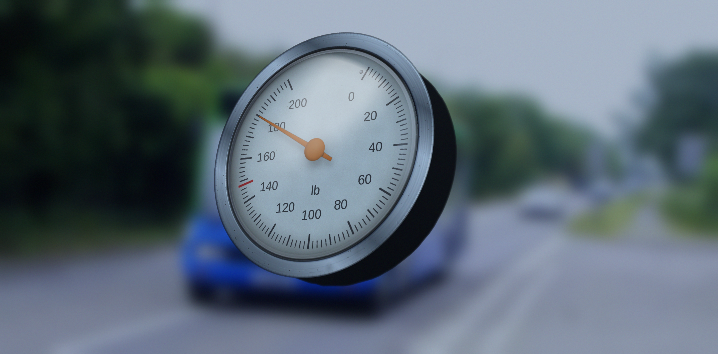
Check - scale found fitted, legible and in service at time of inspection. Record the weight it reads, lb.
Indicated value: 180 lb
